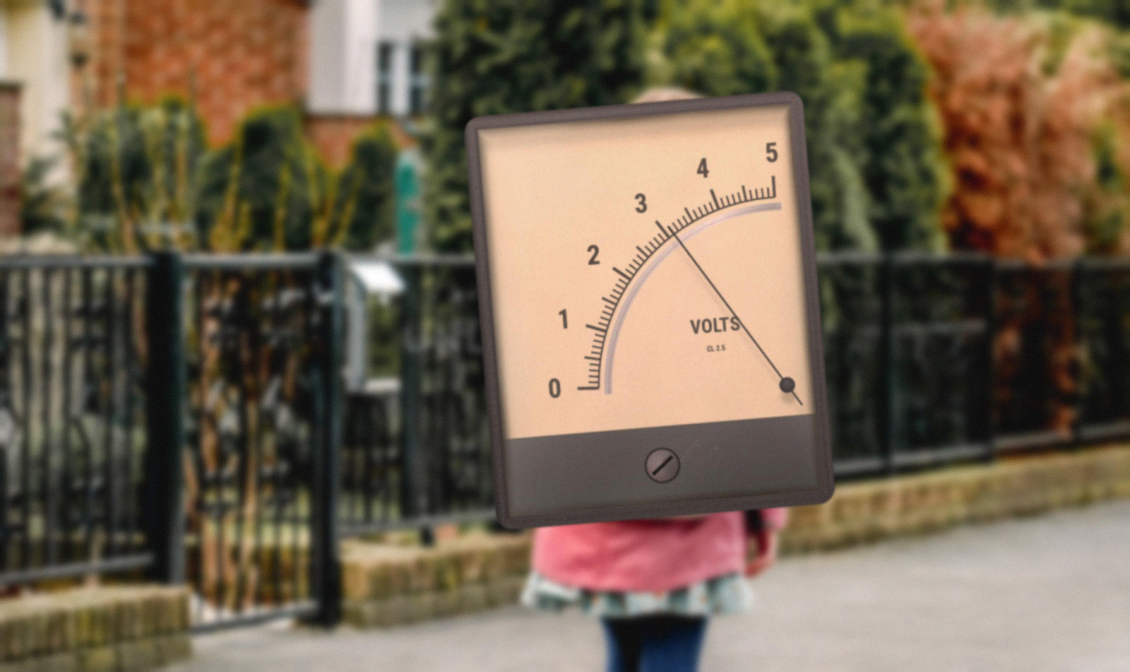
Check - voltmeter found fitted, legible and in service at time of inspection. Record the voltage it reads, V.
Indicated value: 3.1 V
